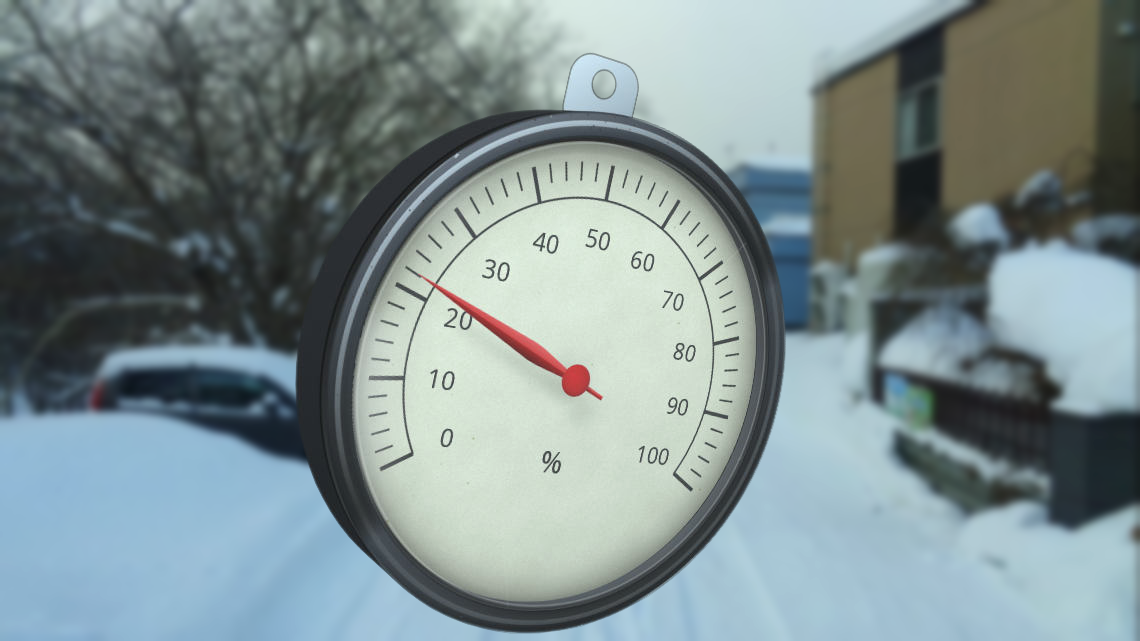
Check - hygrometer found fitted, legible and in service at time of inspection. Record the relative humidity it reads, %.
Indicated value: 22 %
